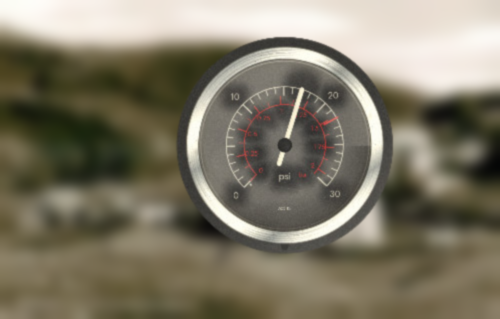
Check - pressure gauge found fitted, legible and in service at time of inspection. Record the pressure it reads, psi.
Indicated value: 17 psi
